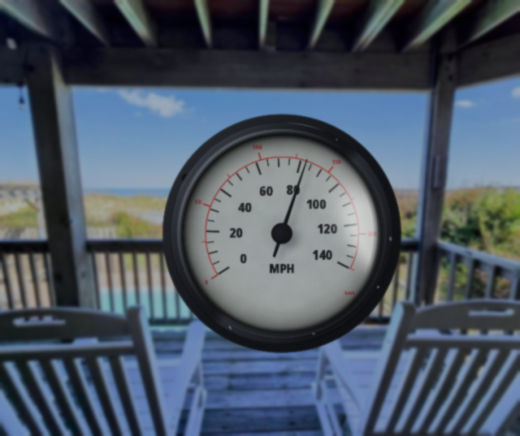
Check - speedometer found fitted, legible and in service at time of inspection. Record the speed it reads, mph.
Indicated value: 82.5 mph
